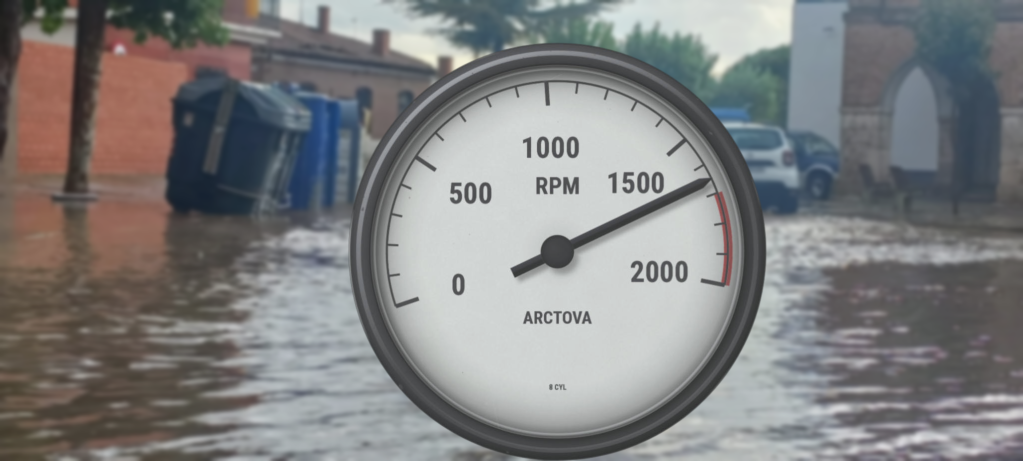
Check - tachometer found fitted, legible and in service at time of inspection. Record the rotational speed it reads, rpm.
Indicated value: 1650 rpm
